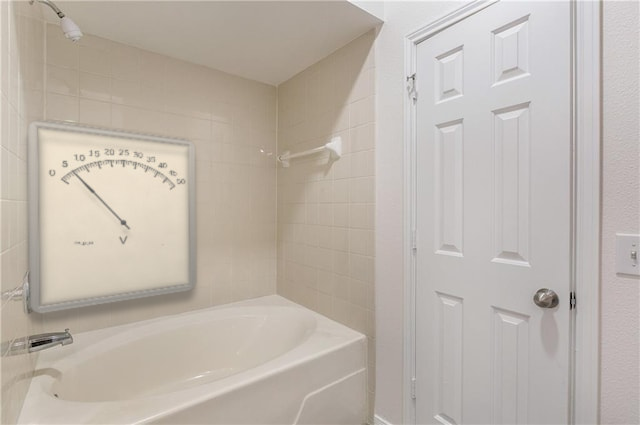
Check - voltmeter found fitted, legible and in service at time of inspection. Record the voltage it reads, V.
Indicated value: 5 V
